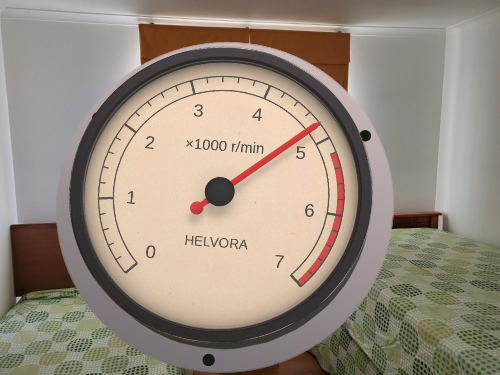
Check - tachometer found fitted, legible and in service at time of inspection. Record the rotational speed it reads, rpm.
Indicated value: 4800 rpm
